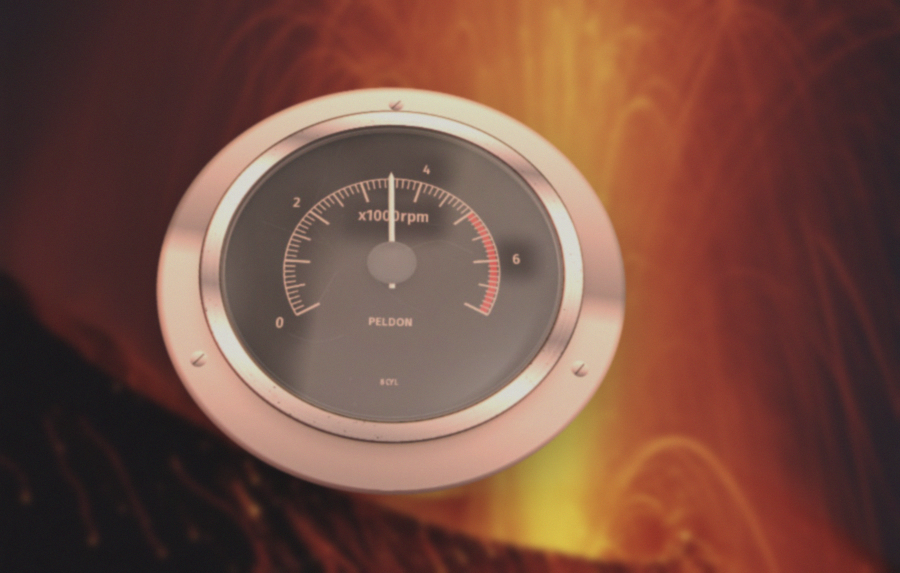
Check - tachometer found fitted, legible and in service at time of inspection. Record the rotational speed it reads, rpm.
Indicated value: 3500 rpm
